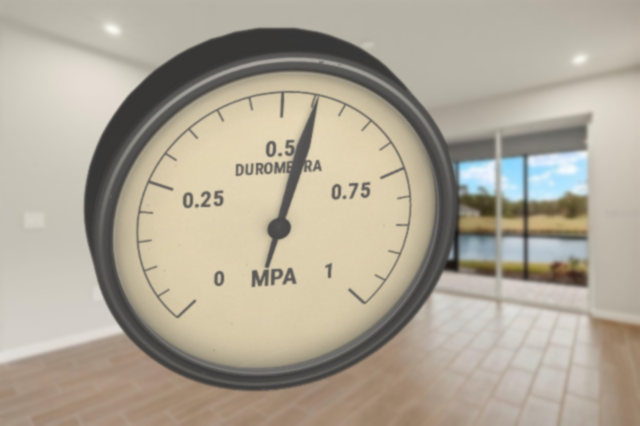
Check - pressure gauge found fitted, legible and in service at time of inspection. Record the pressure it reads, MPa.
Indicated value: 0.55 MPa
